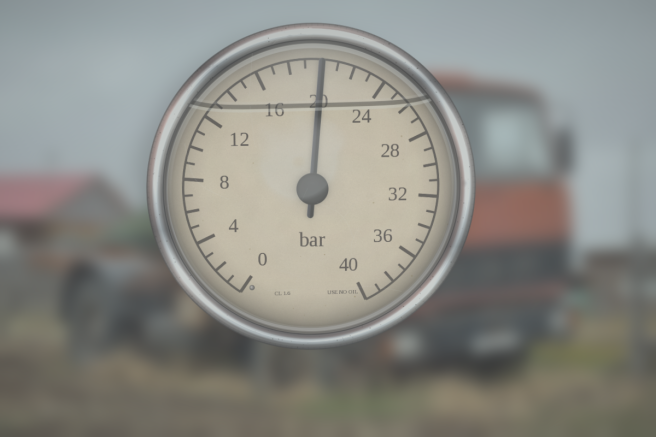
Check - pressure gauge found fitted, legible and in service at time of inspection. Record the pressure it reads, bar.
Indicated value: 20 bar
